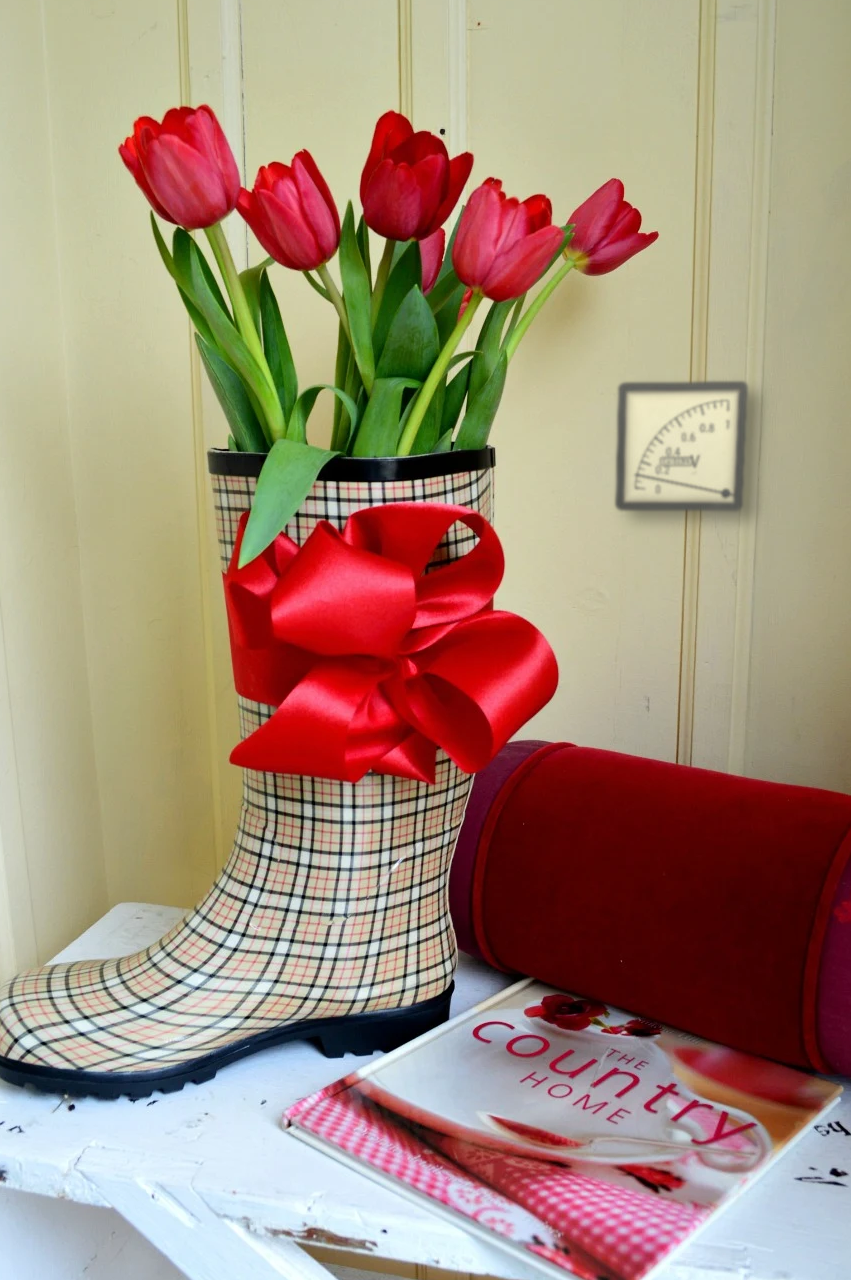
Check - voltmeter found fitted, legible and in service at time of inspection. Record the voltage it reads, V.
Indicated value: 0.1 V
